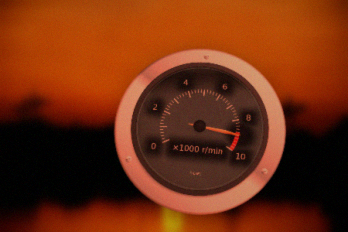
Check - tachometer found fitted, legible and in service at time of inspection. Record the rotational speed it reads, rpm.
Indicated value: 9000 rpm
